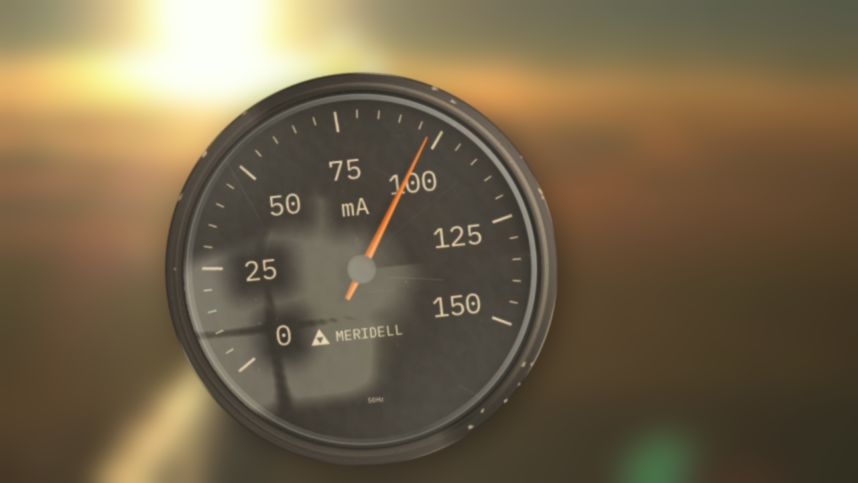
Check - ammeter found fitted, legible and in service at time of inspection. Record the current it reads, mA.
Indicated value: 97.5 mA
